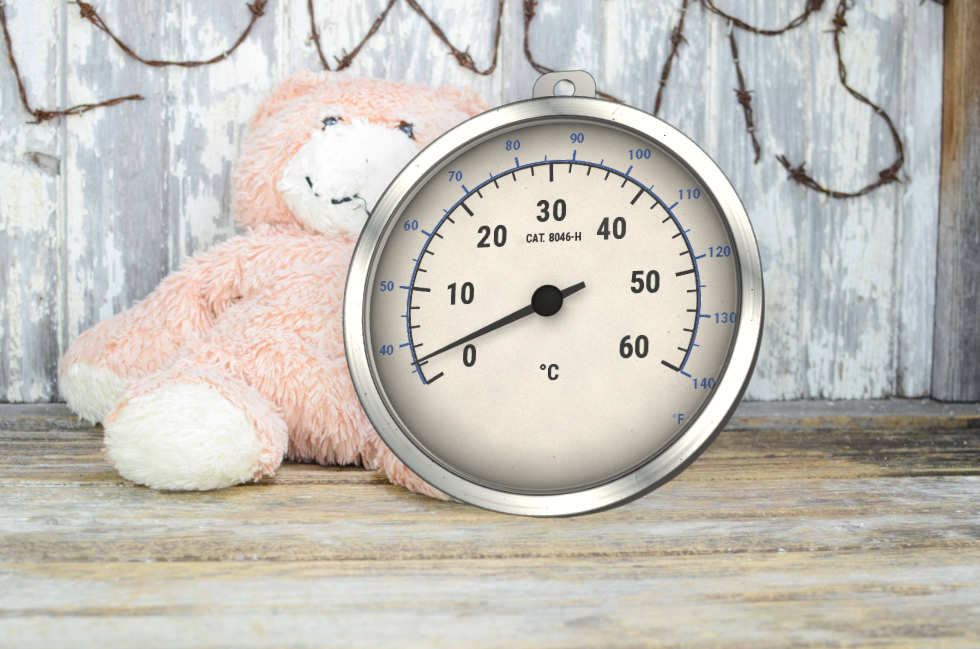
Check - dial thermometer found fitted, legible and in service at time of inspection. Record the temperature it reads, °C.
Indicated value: 2 °C
